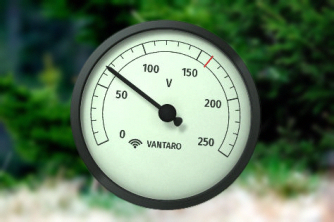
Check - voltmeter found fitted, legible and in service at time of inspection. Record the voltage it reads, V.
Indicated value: 65 V
